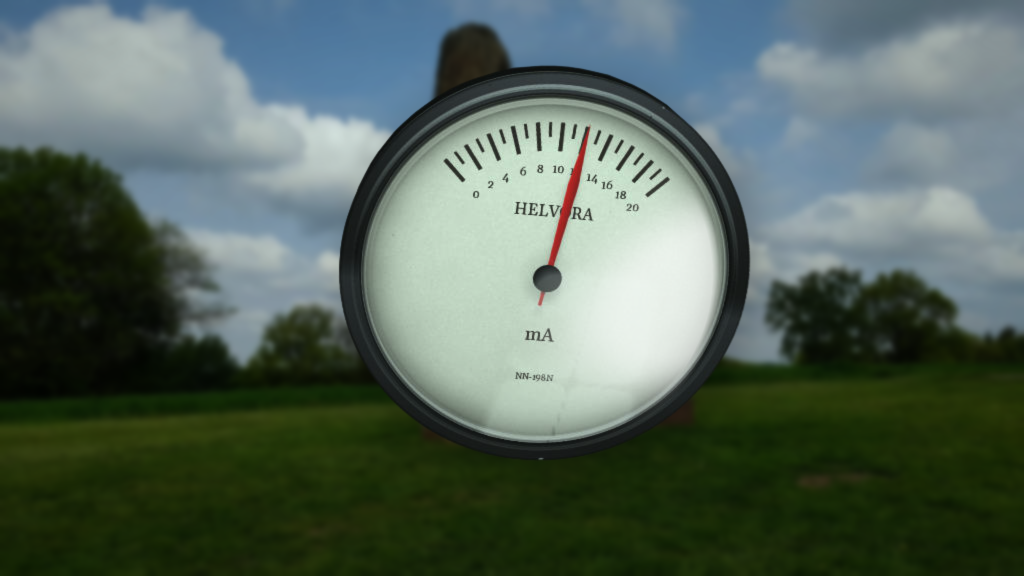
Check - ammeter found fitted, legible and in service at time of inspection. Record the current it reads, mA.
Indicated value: 12 mA
